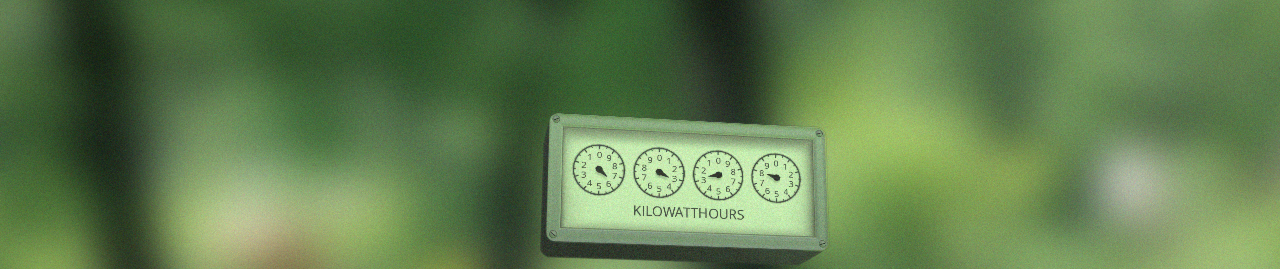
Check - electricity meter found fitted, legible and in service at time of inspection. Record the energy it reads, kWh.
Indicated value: 6328 kWh
